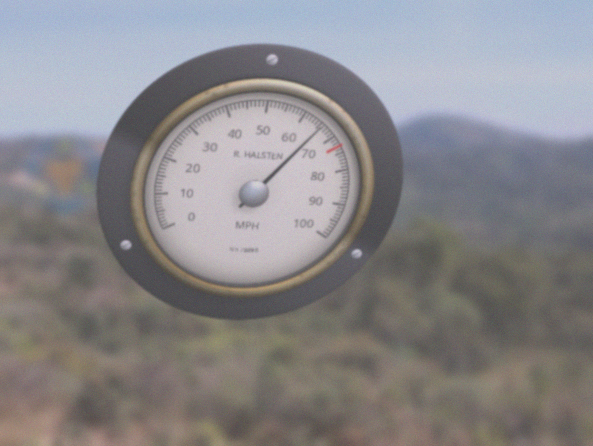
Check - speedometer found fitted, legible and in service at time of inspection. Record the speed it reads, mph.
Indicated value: 65 mph
